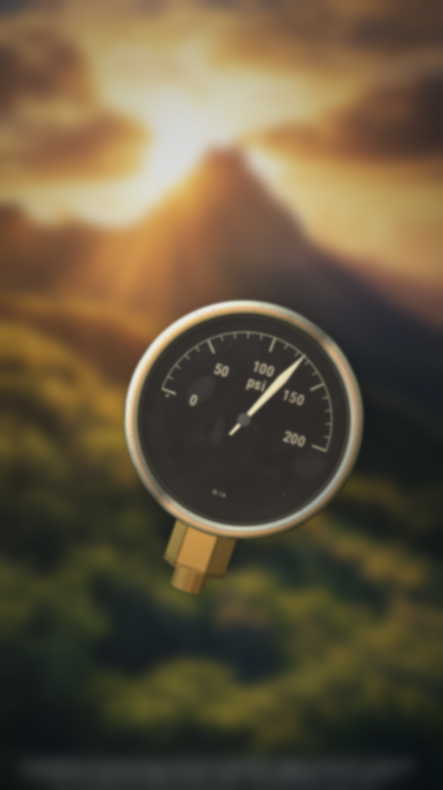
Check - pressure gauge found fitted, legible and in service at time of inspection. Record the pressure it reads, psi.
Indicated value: 125 psi
